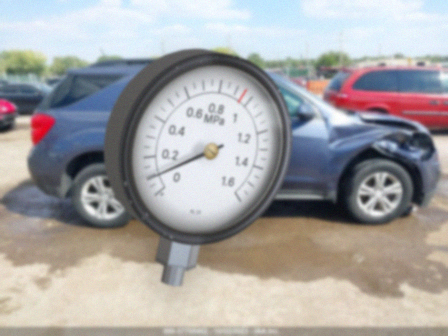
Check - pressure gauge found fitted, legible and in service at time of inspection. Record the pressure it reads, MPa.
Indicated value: 0.1 MPa
